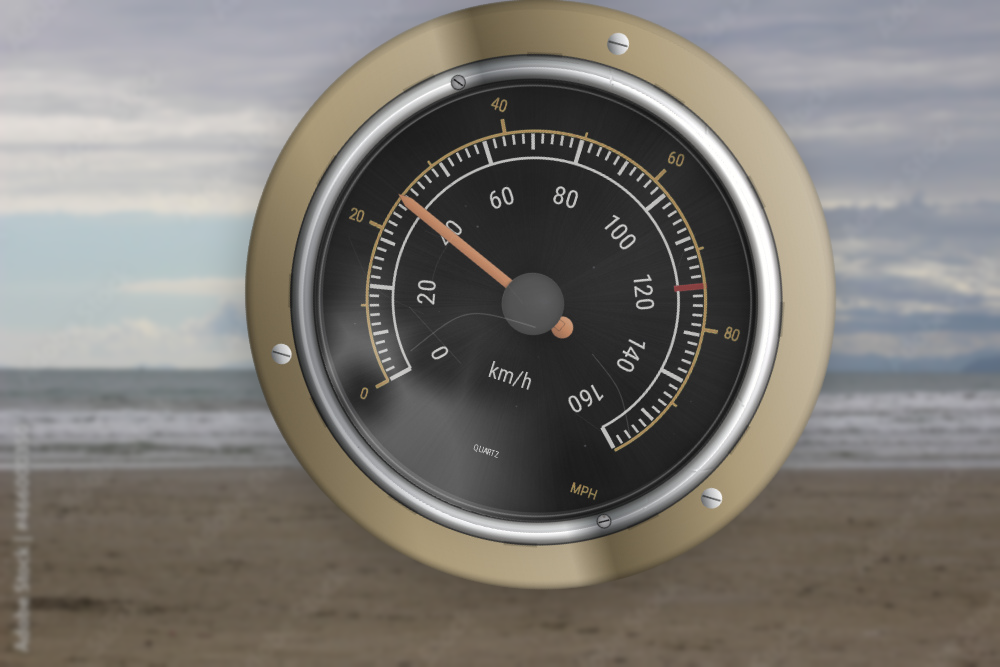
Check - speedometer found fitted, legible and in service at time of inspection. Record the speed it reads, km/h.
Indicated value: 40 km/h
